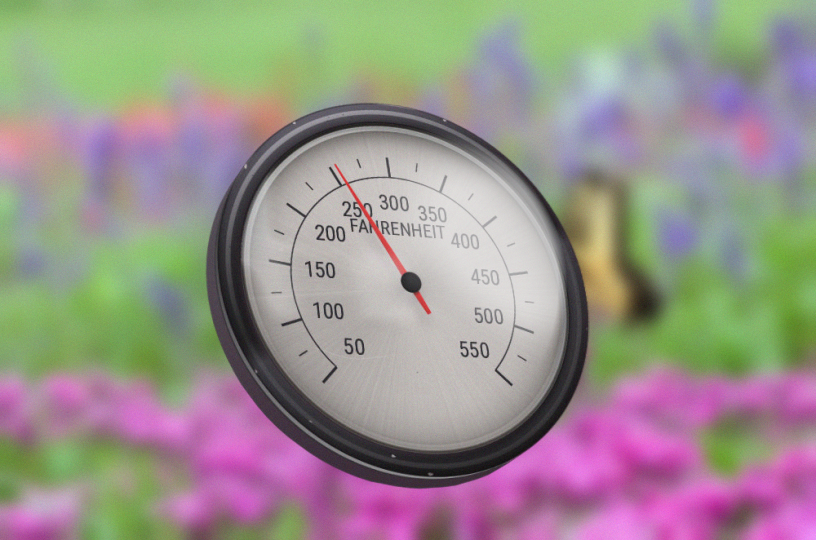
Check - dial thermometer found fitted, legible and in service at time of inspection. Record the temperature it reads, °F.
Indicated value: 250 °F
